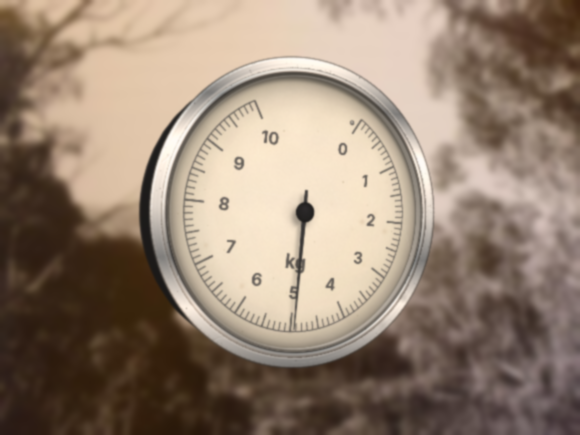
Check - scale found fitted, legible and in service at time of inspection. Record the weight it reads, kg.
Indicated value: 5 kg
